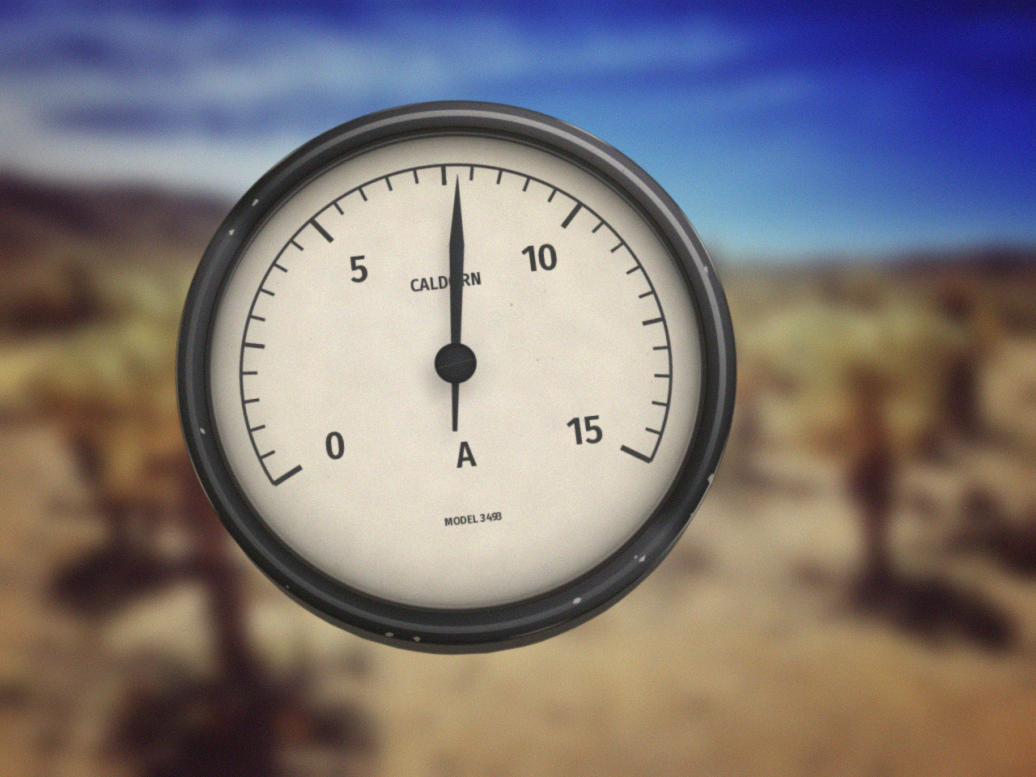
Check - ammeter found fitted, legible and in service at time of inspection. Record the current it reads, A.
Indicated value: 7.75 A
